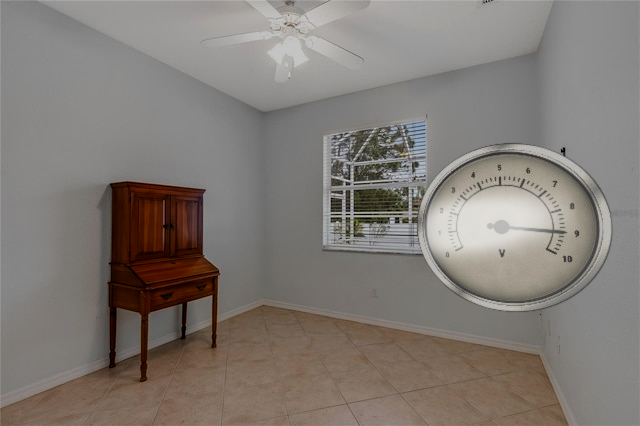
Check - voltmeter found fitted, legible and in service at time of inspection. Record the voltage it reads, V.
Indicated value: 9 V
